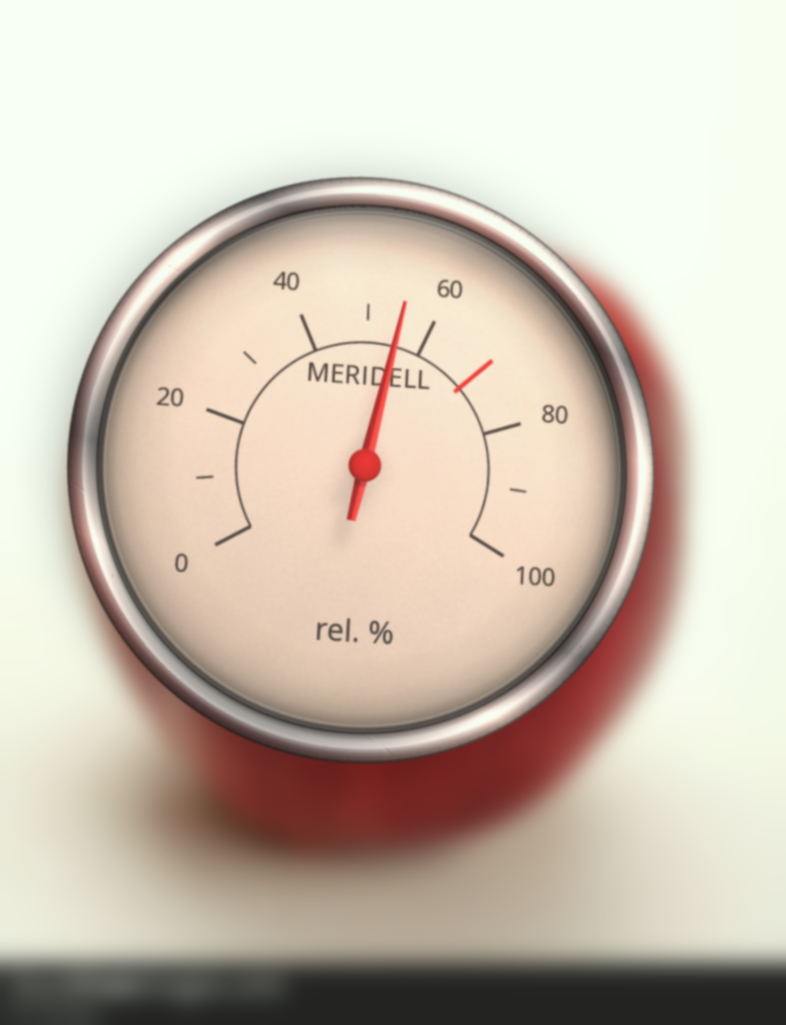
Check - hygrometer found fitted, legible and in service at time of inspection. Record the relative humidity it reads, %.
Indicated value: 55 %
